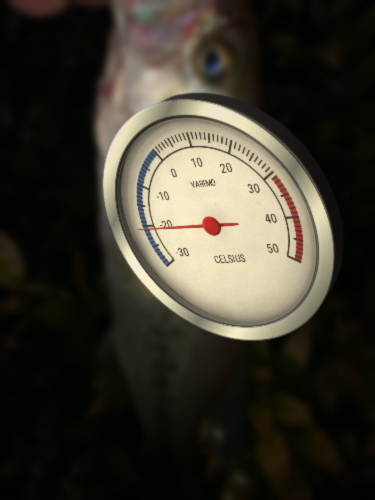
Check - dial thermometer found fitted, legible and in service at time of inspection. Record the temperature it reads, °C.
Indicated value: -20 °C
